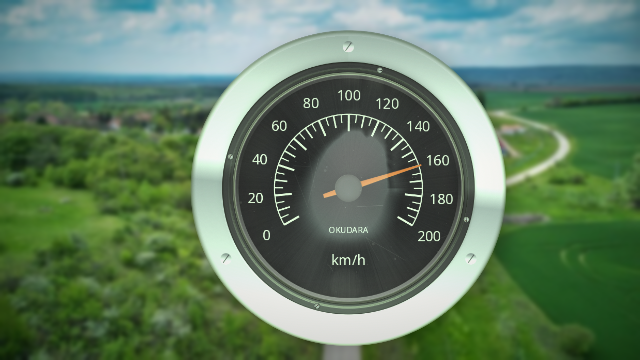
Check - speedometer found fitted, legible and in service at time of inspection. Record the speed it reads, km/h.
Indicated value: 160 km/h
